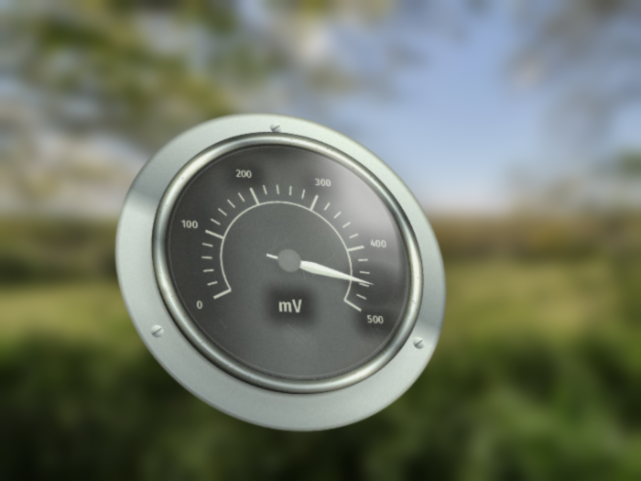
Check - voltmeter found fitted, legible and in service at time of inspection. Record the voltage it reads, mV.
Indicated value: 460 mV
